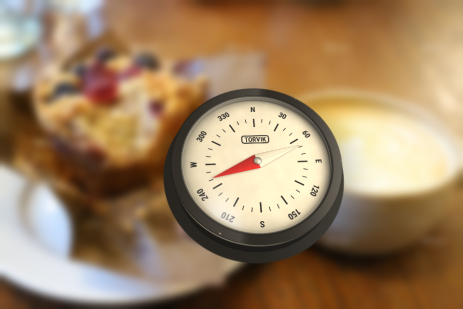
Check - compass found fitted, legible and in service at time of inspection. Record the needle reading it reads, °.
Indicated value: 250 °
